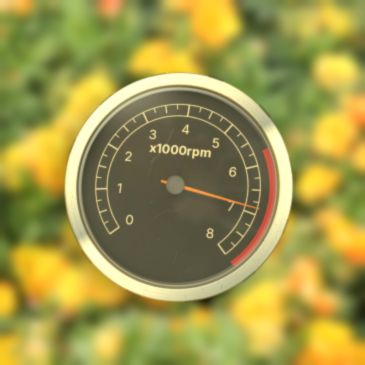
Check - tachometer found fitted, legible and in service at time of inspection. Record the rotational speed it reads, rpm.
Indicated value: 6875 rpm
